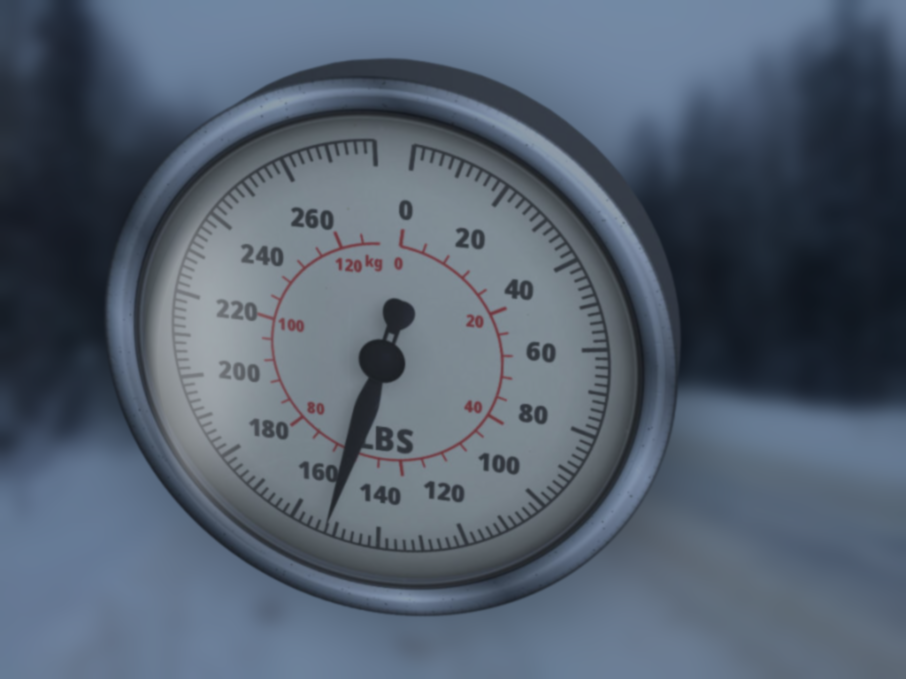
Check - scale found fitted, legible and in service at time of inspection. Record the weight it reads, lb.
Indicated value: 152 lb
